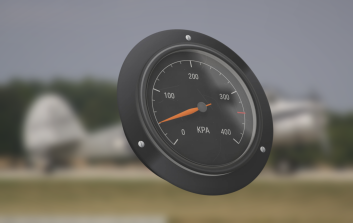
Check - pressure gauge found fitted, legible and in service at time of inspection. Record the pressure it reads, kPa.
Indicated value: 40 kPa
